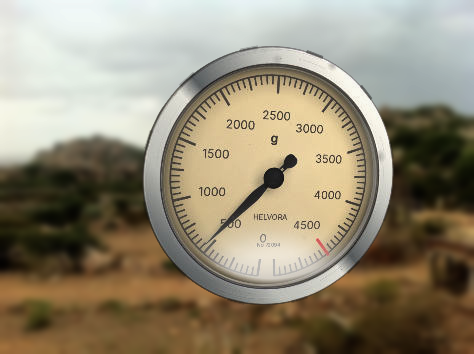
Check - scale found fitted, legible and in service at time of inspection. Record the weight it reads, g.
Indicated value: 550 g
